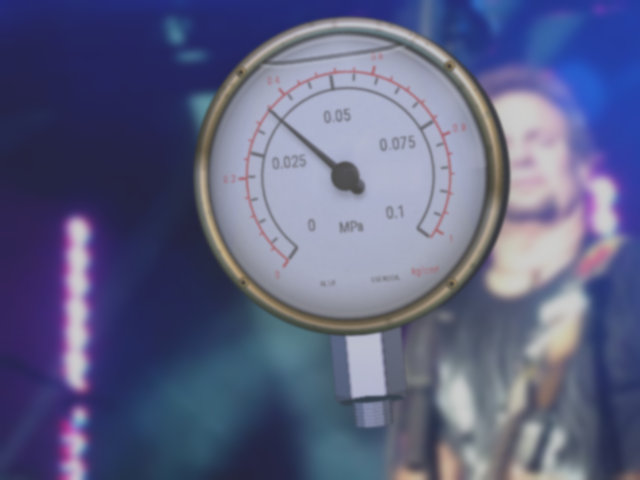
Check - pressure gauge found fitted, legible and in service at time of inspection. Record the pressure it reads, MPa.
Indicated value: 0.035 MPa
